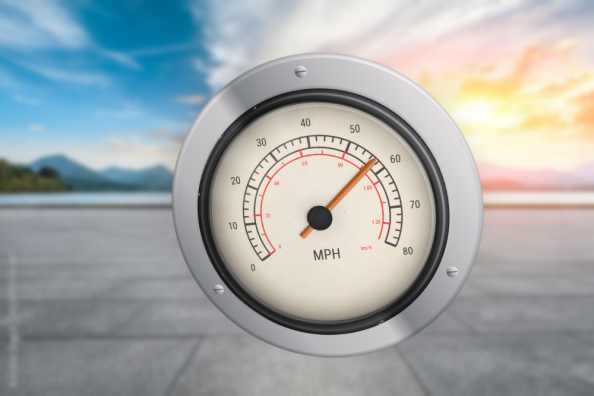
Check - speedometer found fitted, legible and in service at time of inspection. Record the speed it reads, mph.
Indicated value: 57 mph
